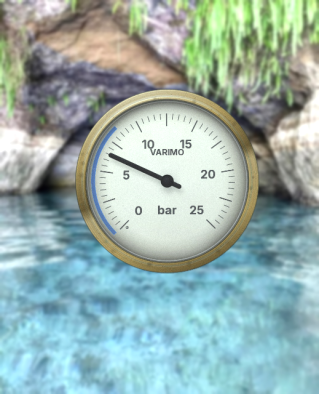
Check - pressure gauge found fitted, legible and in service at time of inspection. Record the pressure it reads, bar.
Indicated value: 6.5 bar
